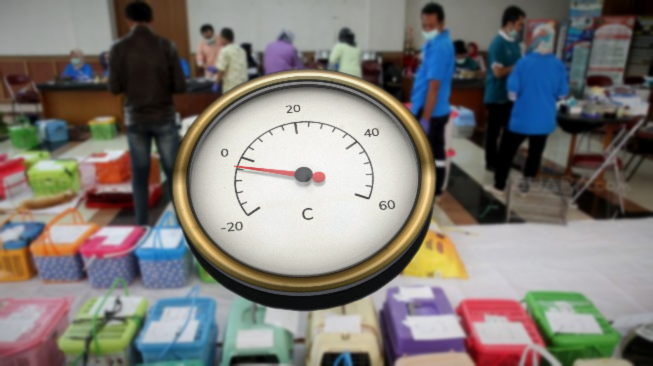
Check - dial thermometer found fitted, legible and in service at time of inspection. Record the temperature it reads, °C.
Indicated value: -4 °C
